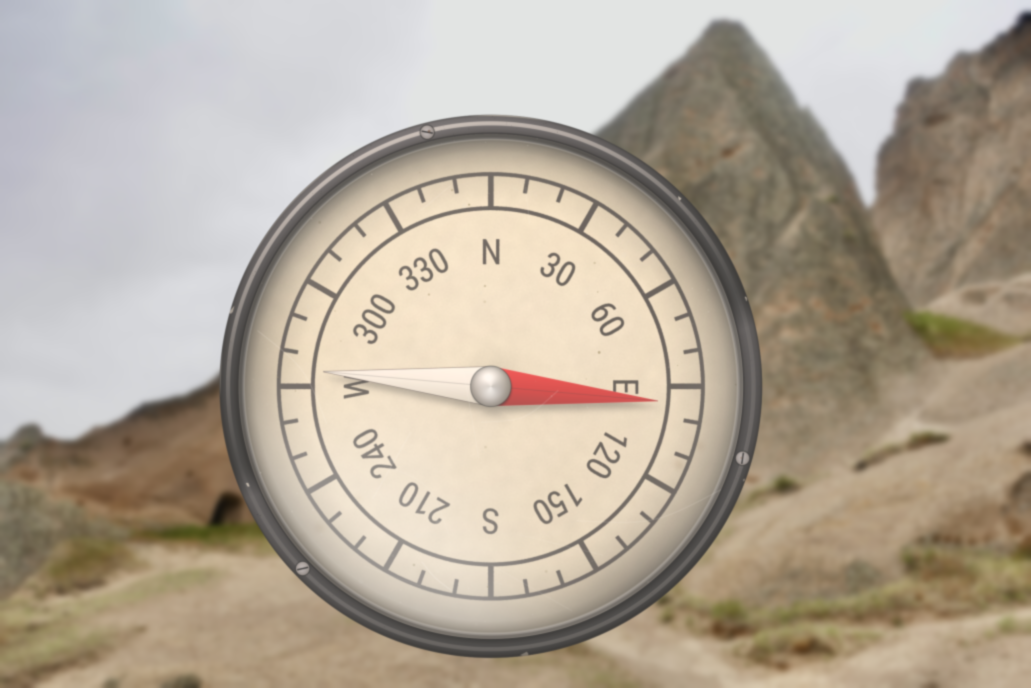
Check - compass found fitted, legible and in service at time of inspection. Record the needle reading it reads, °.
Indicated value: 95 °
